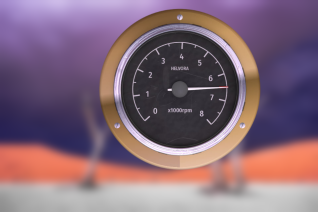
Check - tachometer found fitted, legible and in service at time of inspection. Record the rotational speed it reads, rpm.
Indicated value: 6500 rpm
